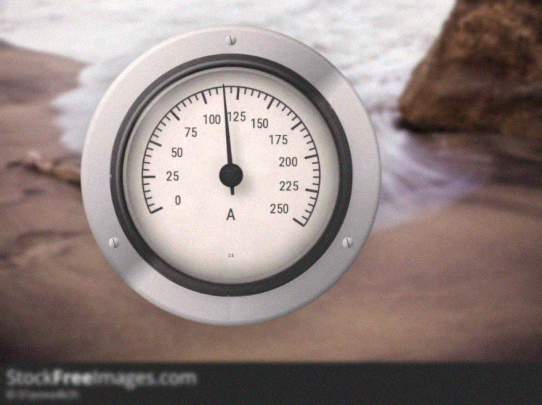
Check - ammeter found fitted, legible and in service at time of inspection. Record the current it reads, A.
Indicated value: 115 A
